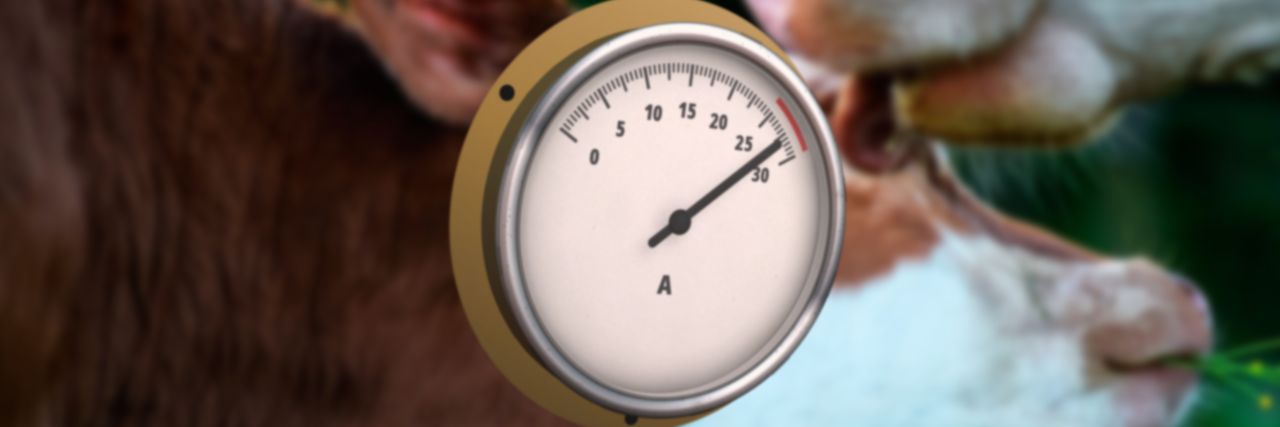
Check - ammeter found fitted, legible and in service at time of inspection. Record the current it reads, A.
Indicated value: 27.5 A
